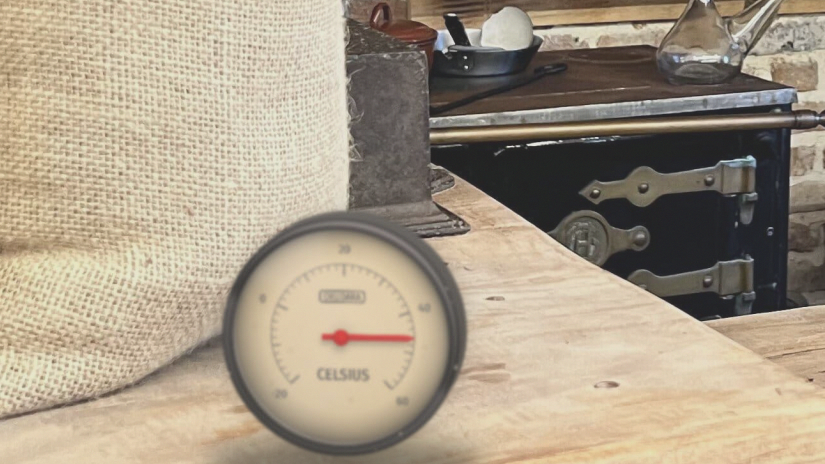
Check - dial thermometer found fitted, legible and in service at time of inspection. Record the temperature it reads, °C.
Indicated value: 46 °C
